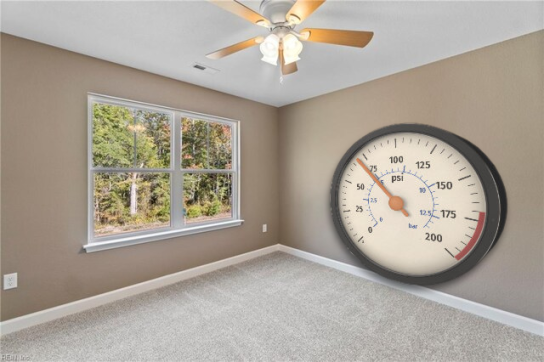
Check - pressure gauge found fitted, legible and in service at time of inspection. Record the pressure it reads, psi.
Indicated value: 70 psi
